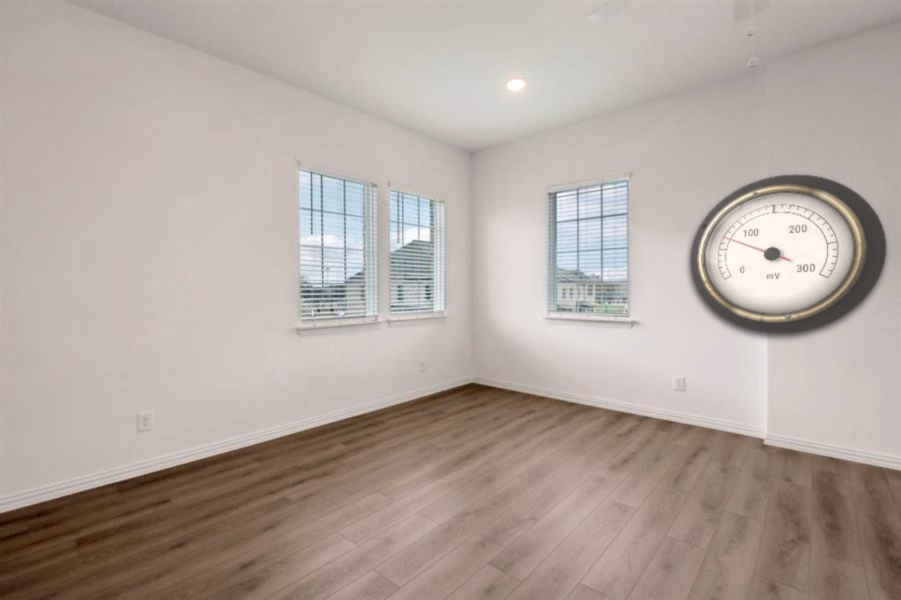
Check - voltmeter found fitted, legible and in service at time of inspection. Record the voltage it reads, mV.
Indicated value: 70 mV
